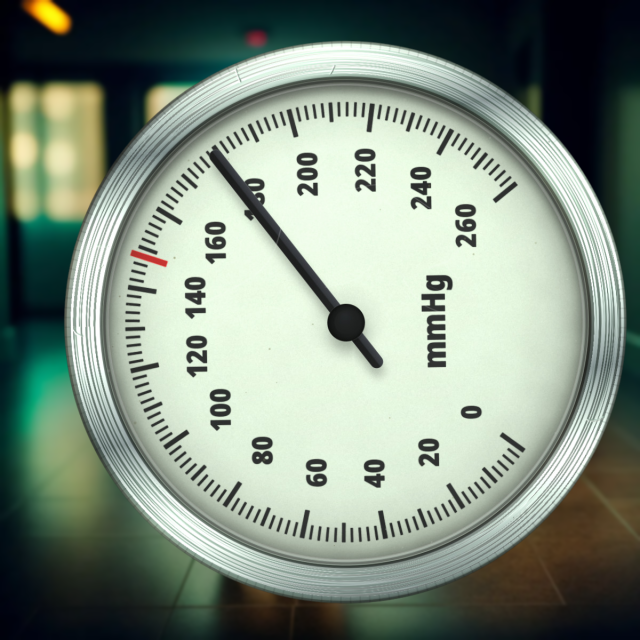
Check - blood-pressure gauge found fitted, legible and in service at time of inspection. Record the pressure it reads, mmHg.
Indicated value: 179 mmHg
